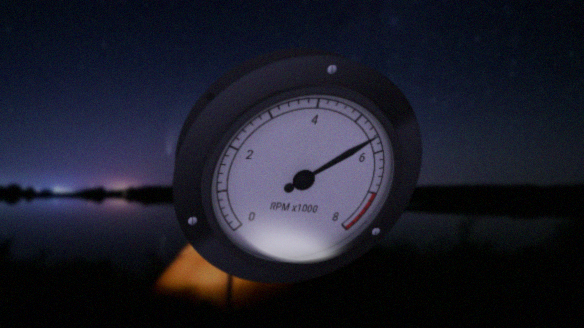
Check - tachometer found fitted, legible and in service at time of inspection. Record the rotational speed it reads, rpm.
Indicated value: 5600 rpm
